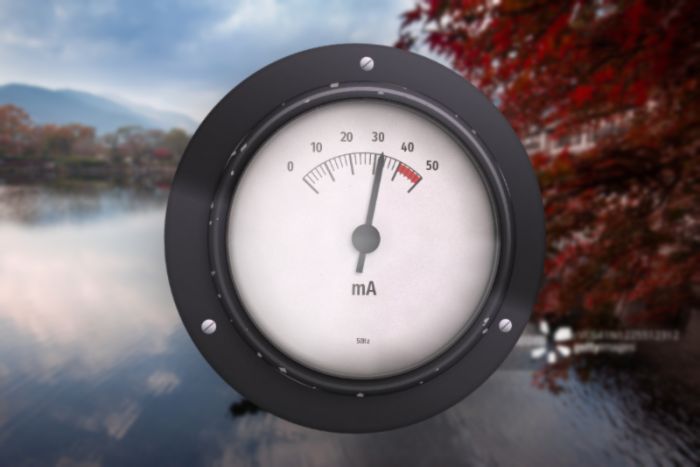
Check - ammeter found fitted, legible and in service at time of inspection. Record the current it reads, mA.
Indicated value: 32 mA
